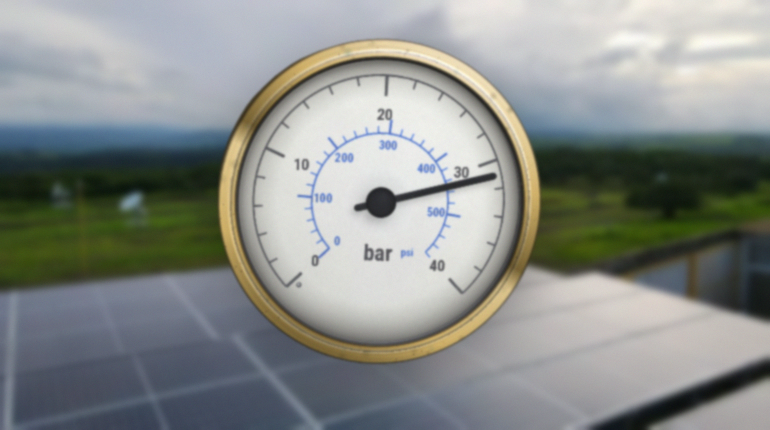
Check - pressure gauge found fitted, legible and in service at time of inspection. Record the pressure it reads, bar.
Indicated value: 31 bar
